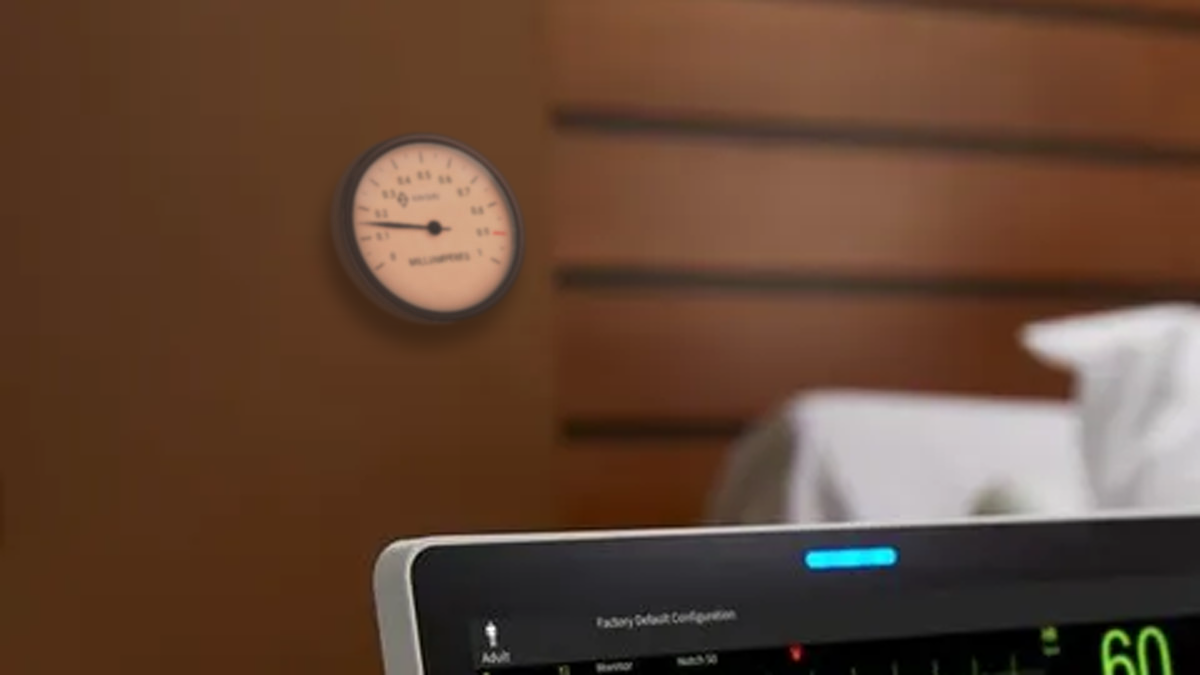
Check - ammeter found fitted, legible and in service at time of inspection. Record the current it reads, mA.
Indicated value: 0.15 mA
